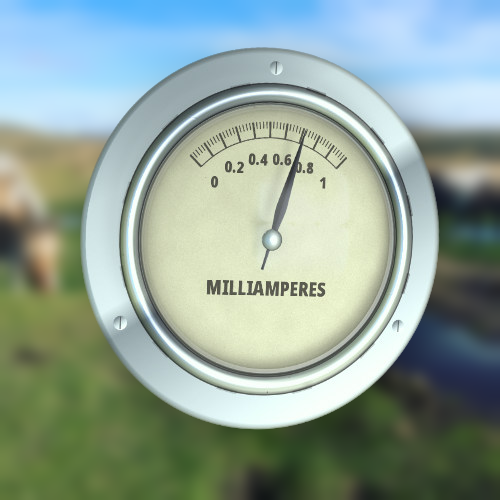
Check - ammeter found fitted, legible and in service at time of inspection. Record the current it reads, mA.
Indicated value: 0.7 mA
